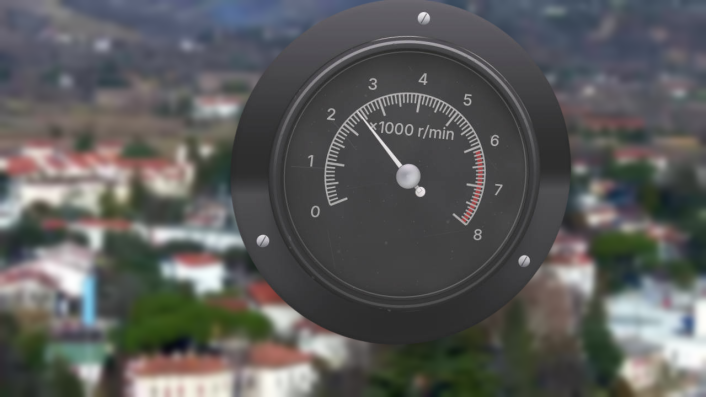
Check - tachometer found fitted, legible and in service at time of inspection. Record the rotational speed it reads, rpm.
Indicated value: 2400 rpm
